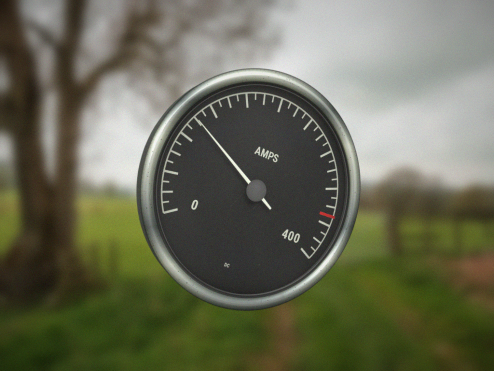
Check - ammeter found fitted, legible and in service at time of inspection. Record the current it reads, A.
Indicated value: 100 A
